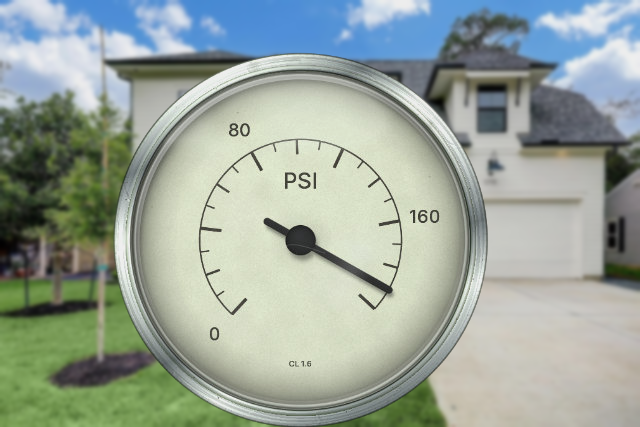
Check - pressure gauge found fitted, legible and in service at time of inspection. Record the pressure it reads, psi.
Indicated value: 190 psi
